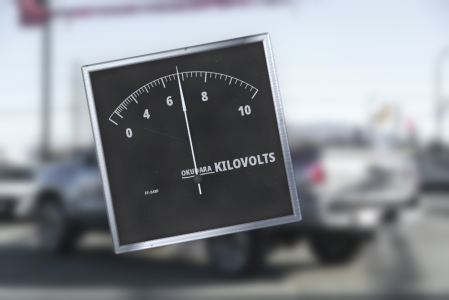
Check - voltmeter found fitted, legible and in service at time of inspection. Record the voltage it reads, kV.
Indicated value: 6.8 kV
